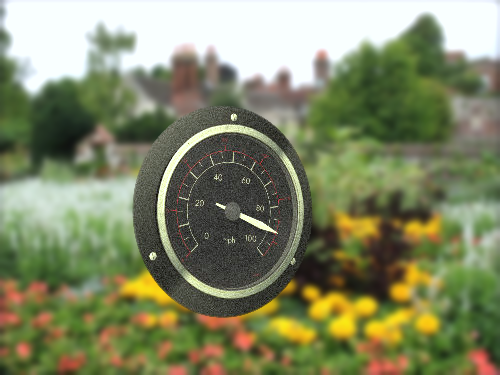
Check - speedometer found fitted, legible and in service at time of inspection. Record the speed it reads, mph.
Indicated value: 90 mph
